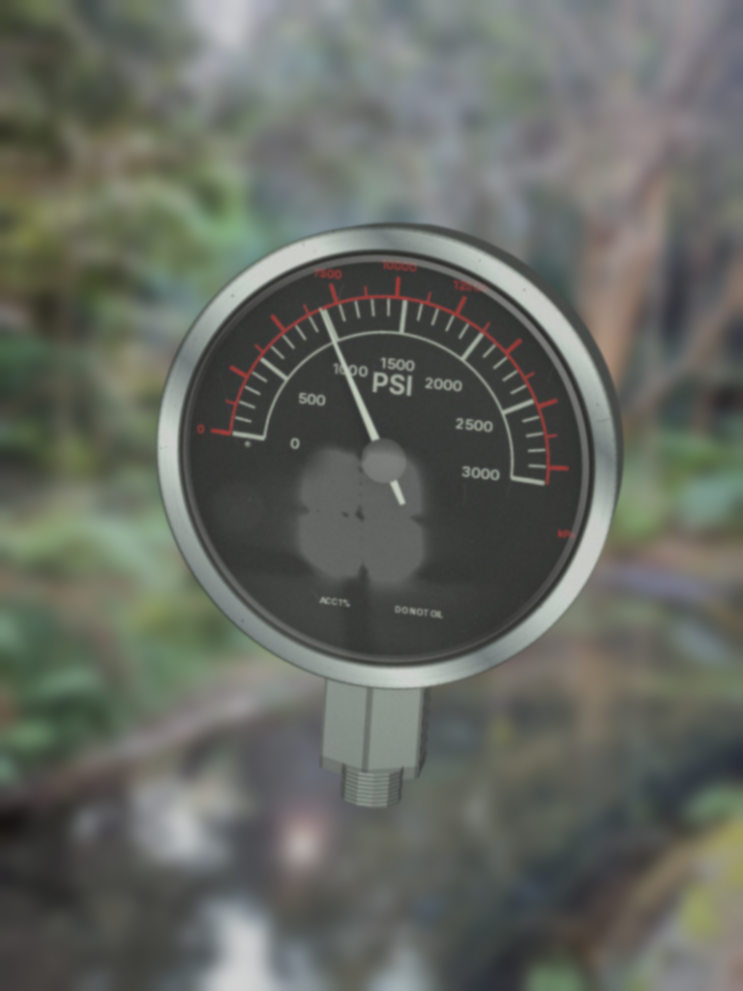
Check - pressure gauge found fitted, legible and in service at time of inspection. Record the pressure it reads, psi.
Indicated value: 1000 psi
